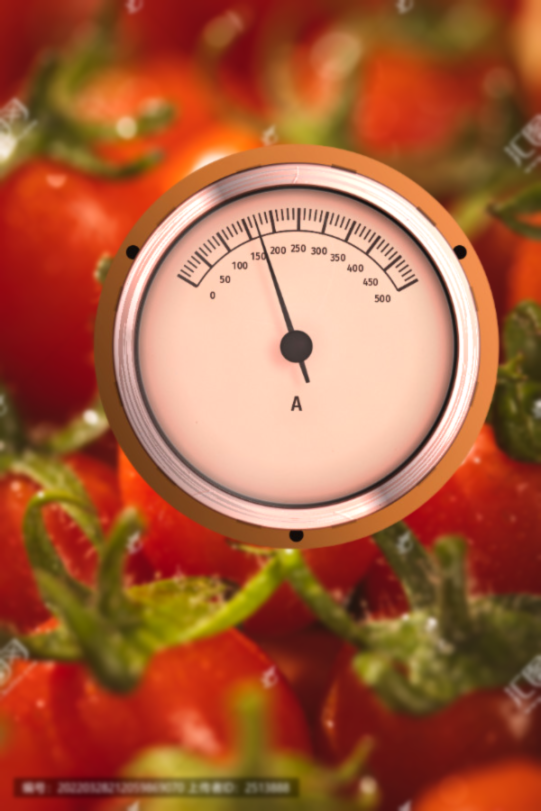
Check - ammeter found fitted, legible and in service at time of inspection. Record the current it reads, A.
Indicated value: 170 A
